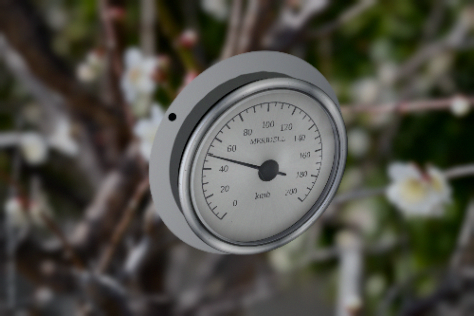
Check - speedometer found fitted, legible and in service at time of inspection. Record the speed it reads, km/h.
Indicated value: 50 km/h
